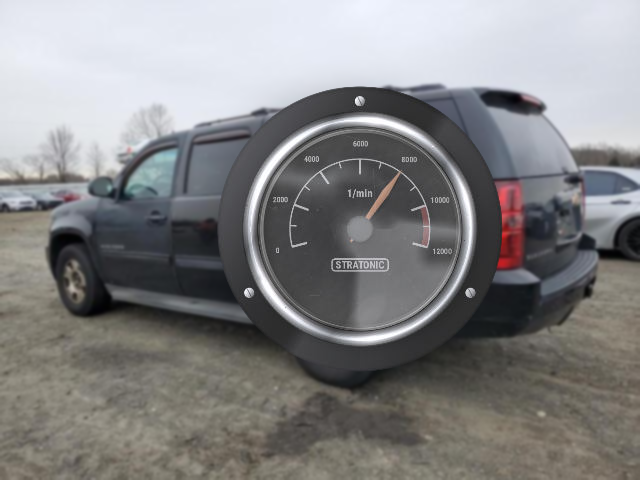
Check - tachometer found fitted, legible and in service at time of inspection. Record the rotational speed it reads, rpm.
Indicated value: 8000 rpm
